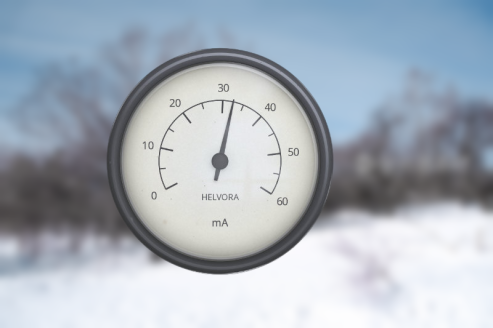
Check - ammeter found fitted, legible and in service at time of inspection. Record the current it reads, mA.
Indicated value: 32.5 mA
